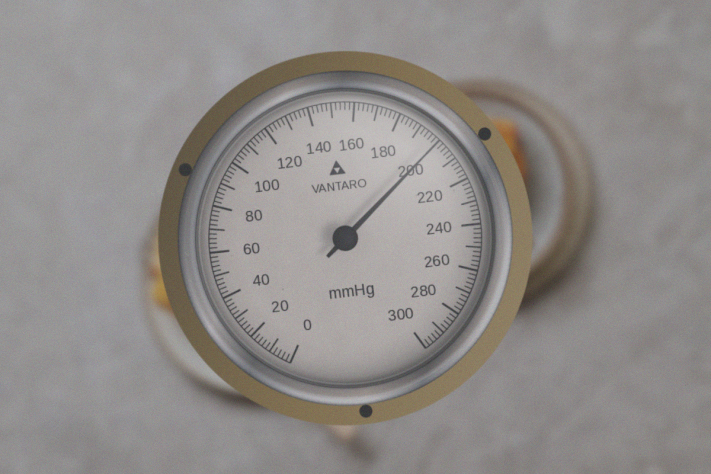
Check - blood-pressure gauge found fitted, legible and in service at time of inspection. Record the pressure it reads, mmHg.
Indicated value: 200 mmHg
